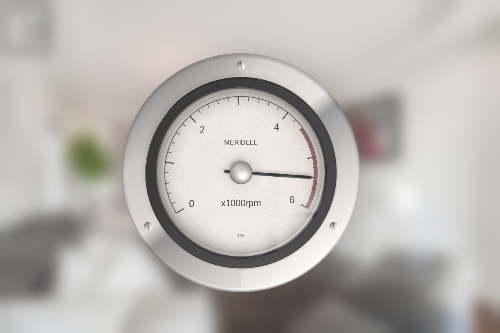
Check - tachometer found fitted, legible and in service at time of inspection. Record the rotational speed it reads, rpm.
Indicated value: 5400 rpm
